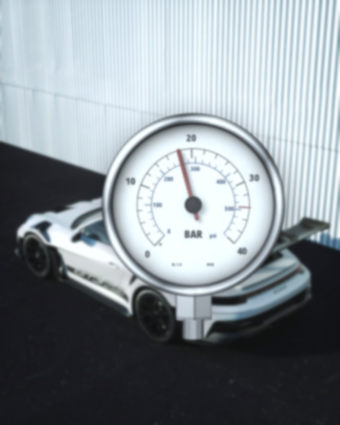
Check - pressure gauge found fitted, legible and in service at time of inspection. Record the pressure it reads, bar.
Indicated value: 18 bar
